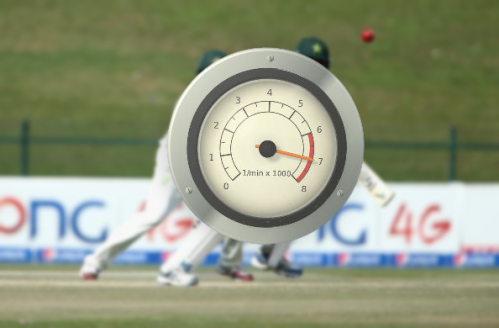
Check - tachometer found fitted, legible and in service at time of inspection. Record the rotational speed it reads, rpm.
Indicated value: 7000 rpm
